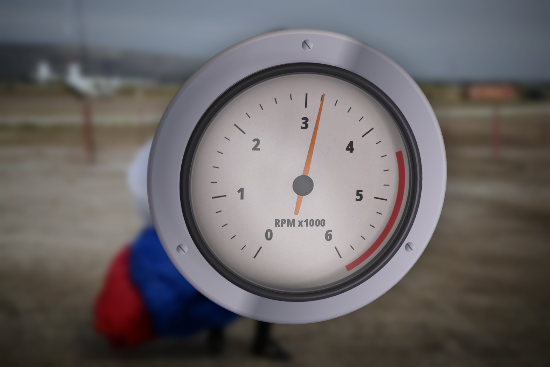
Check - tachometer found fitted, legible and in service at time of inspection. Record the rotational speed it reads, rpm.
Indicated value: 3200 rpm
